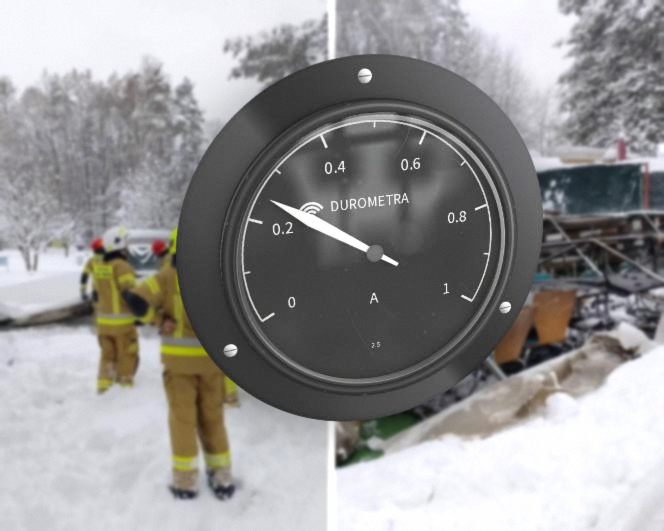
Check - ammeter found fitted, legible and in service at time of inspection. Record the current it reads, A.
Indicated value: 0.25 A
